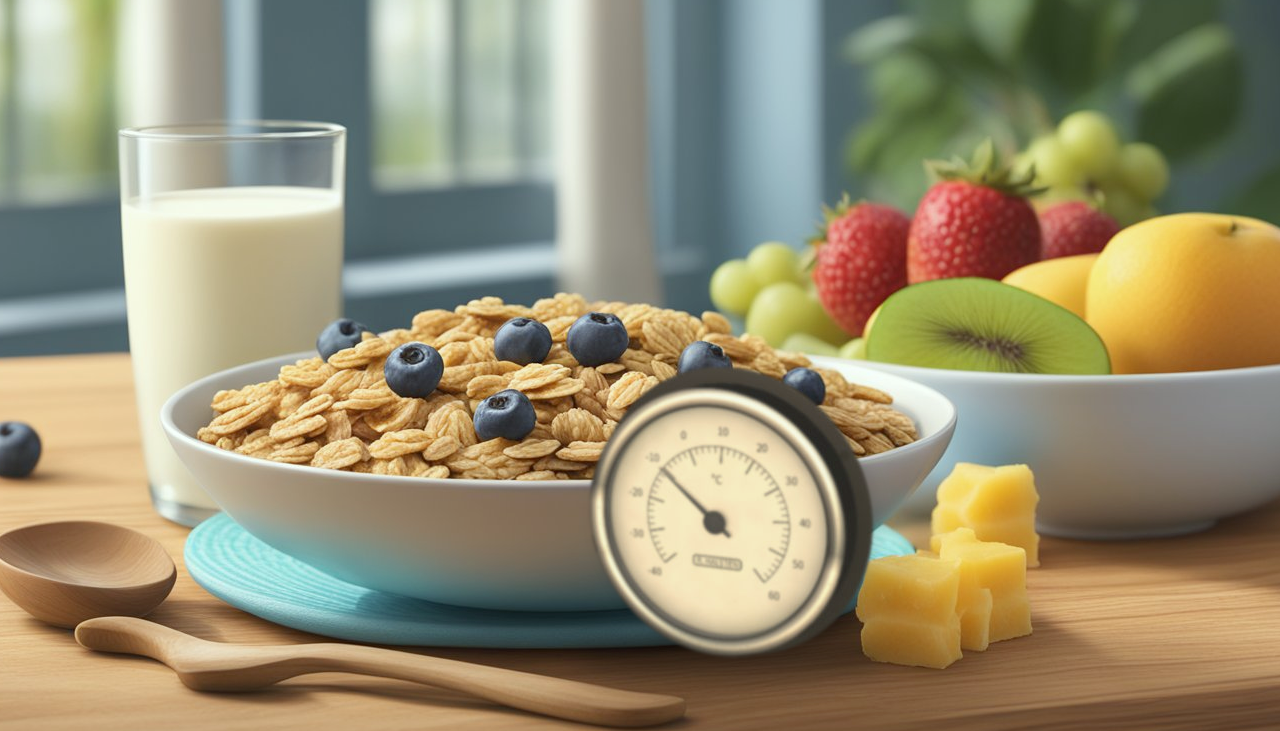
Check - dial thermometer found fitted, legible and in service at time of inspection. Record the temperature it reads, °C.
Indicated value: -10 °C
